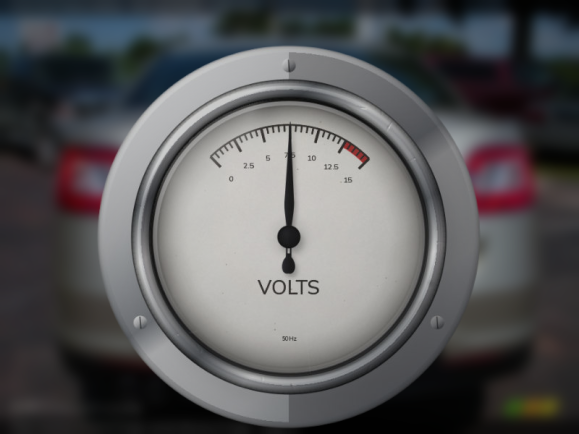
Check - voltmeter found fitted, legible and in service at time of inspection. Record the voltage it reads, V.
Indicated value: 7.5 V
